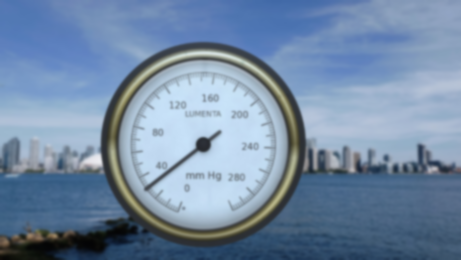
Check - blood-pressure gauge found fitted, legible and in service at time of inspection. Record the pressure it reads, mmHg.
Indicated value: 30 mmHg
